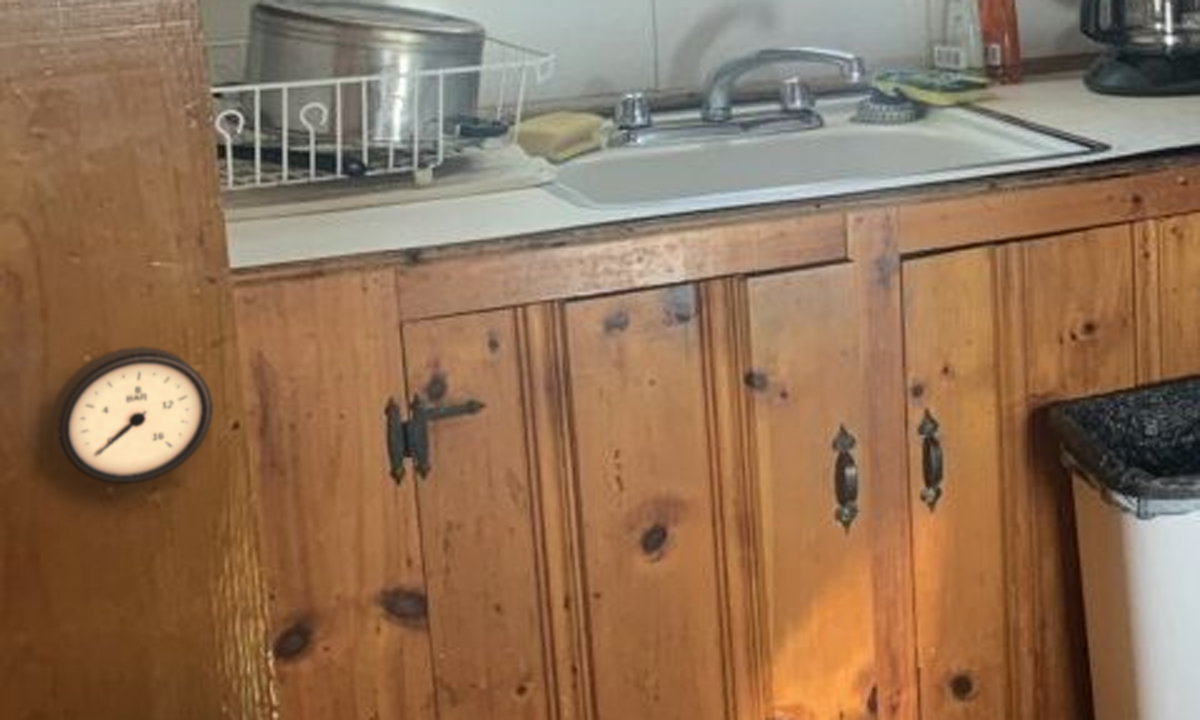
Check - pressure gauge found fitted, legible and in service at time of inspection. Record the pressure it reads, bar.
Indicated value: 0 bar
